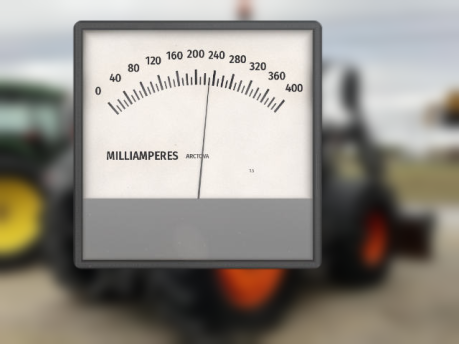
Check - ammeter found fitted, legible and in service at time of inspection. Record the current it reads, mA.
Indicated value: 230 mA
